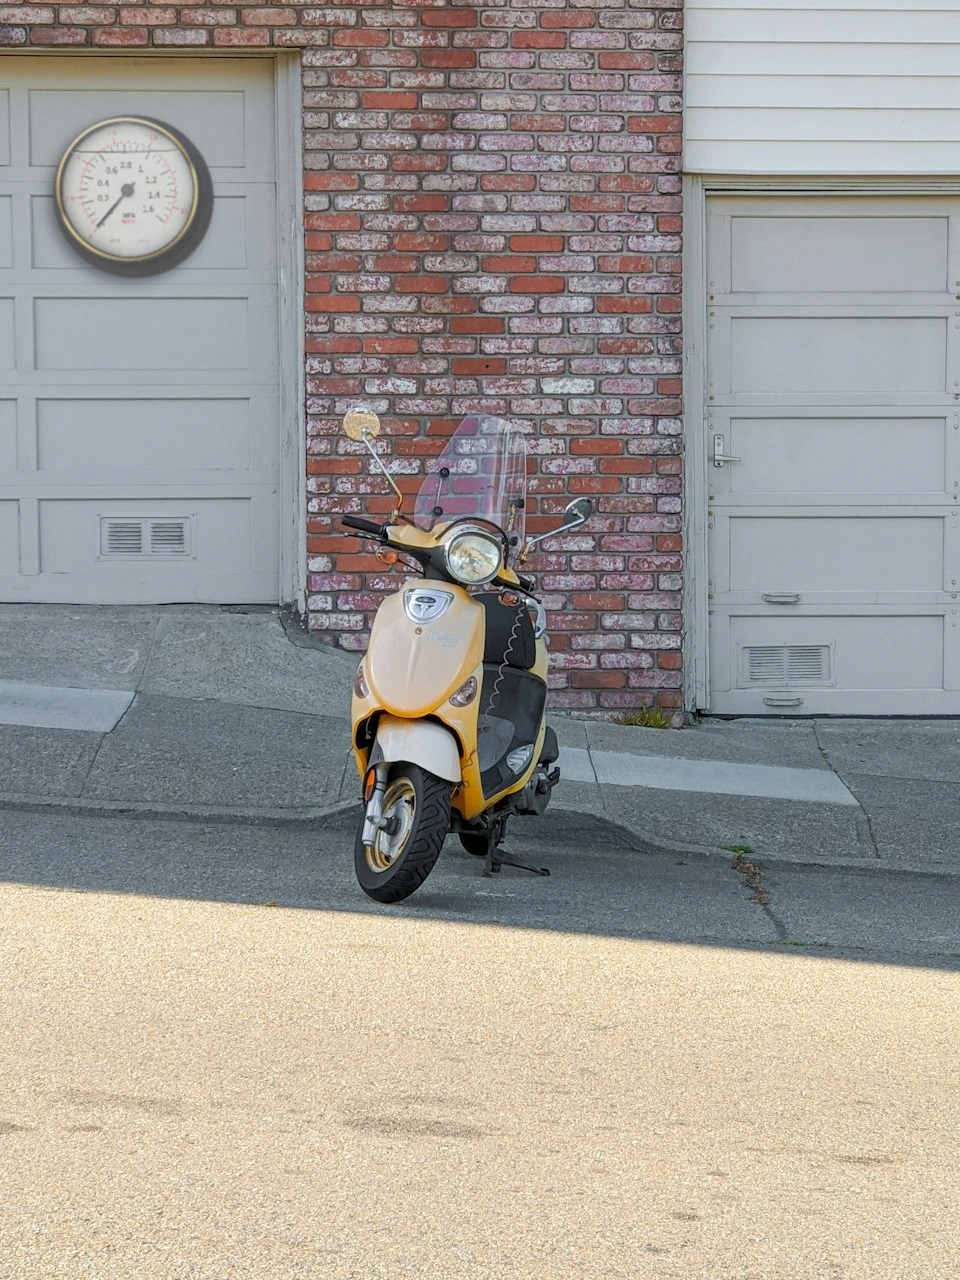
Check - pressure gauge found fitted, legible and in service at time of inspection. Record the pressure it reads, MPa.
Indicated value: 0 MPa
